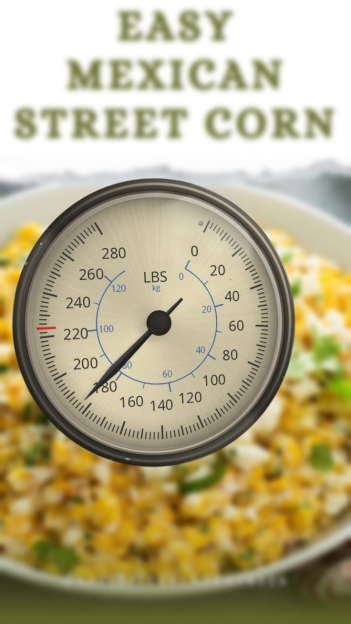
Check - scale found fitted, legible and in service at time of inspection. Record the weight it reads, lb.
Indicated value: 184 lb
